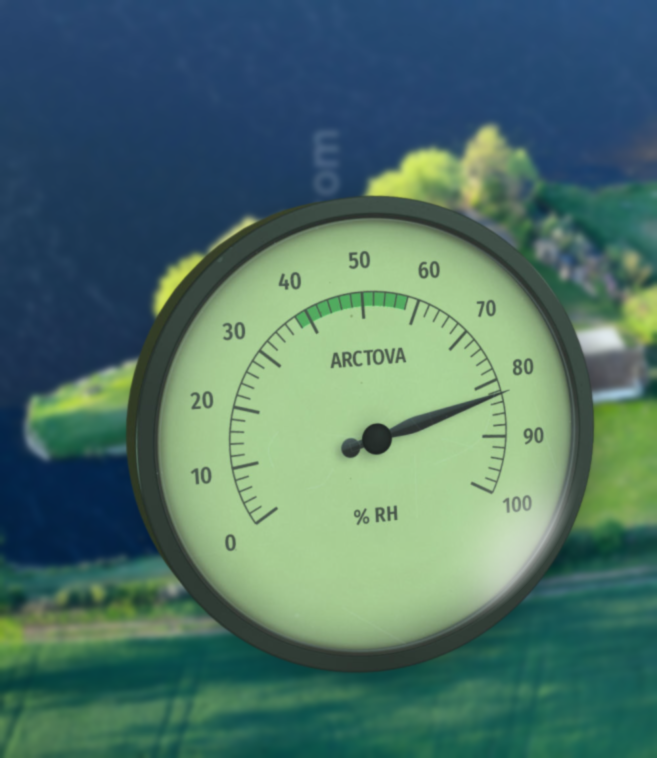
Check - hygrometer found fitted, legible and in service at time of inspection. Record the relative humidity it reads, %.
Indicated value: 82 %
